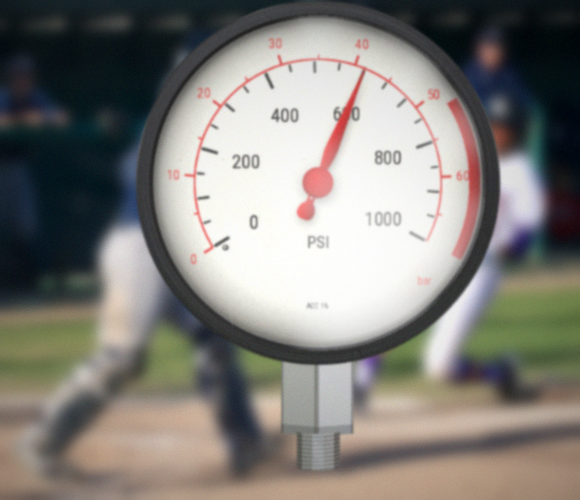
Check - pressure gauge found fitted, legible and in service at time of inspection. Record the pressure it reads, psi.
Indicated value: 600 psi
